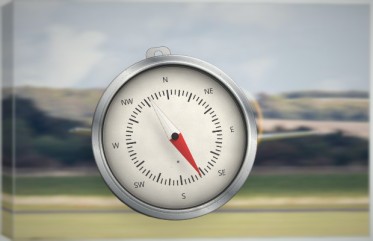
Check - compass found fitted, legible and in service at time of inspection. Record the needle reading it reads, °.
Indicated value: 155 °
